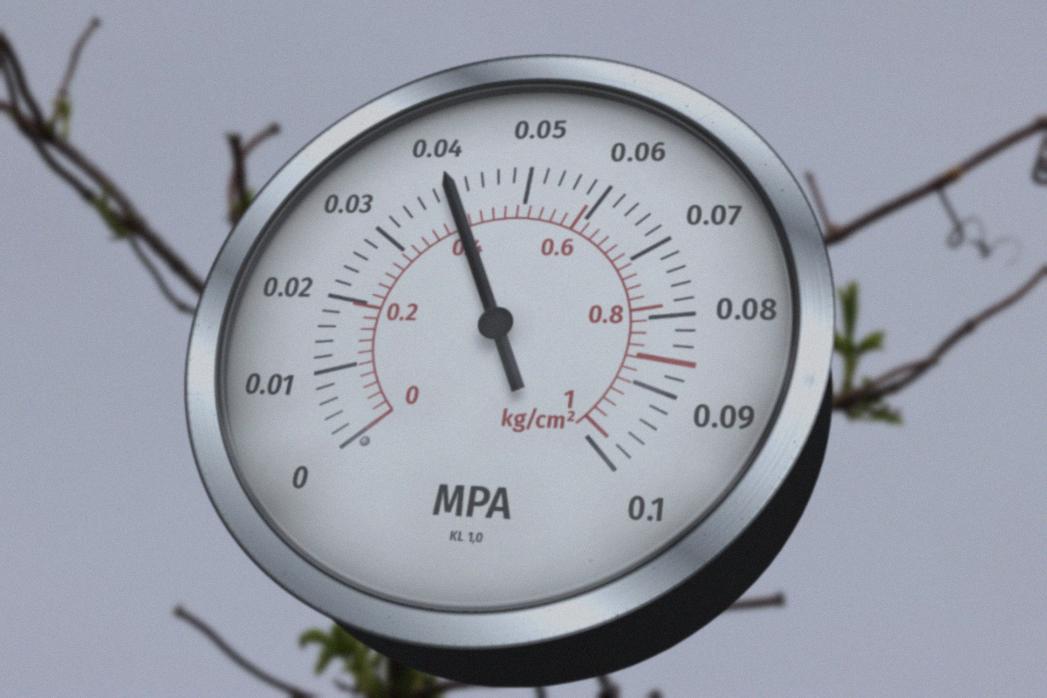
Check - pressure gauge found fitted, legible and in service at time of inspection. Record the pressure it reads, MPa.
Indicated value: 0.04 MPa
